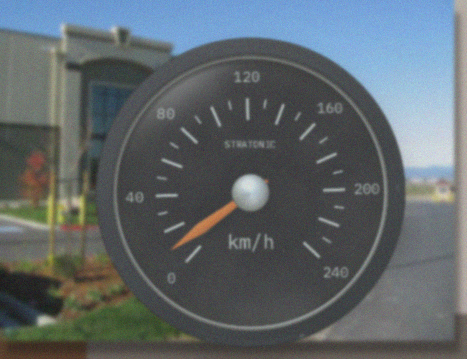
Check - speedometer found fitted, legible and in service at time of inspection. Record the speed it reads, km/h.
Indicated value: 10 km/h
